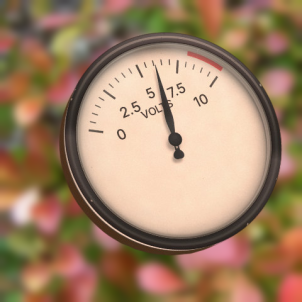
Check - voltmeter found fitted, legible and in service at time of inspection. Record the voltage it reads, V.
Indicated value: 6 V
